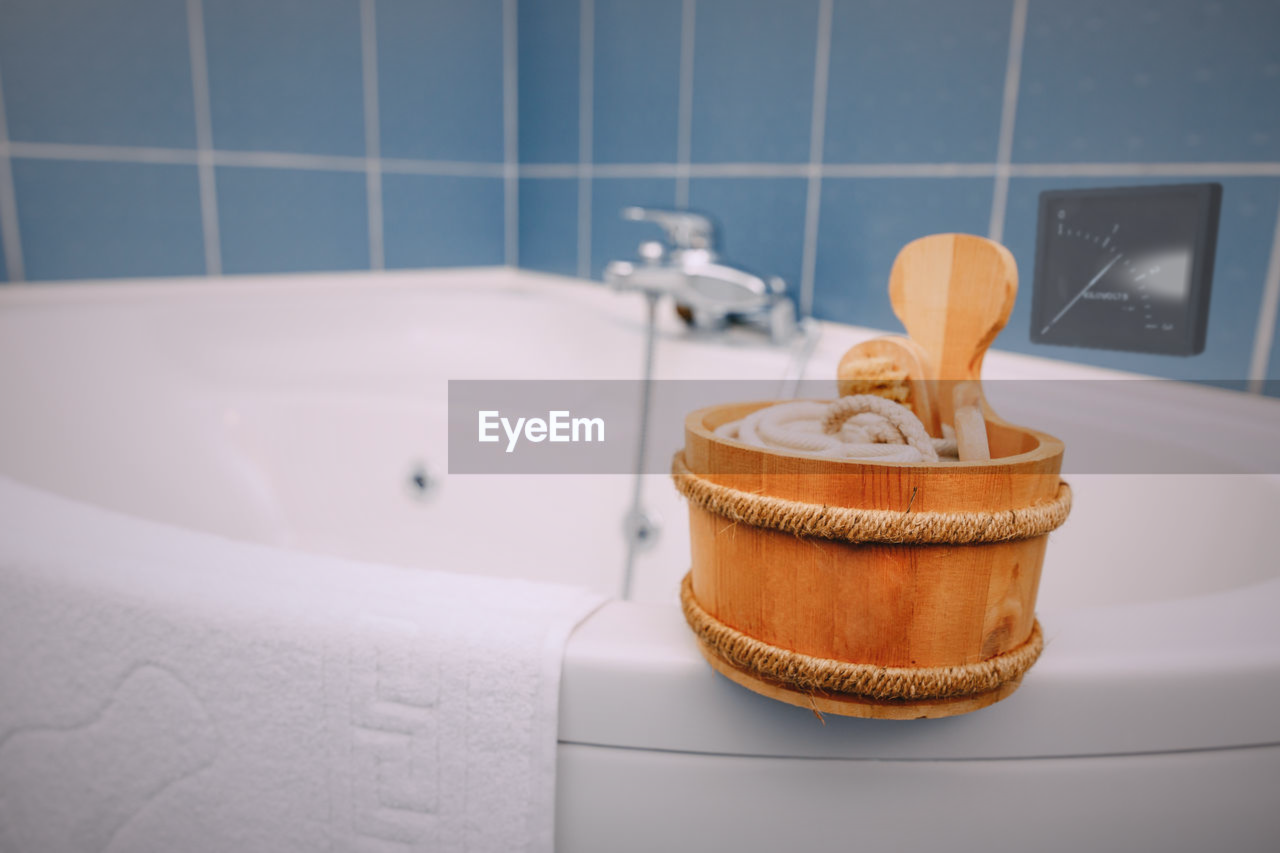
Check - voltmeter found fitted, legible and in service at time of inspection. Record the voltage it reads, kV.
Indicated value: 1.4 kV
